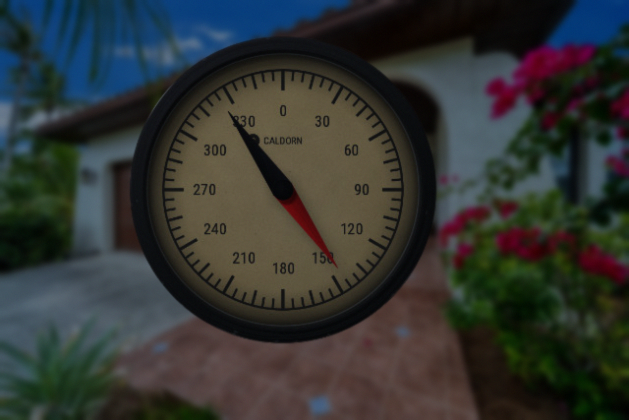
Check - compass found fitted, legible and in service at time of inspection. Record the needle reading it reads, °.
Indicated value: 145 °
